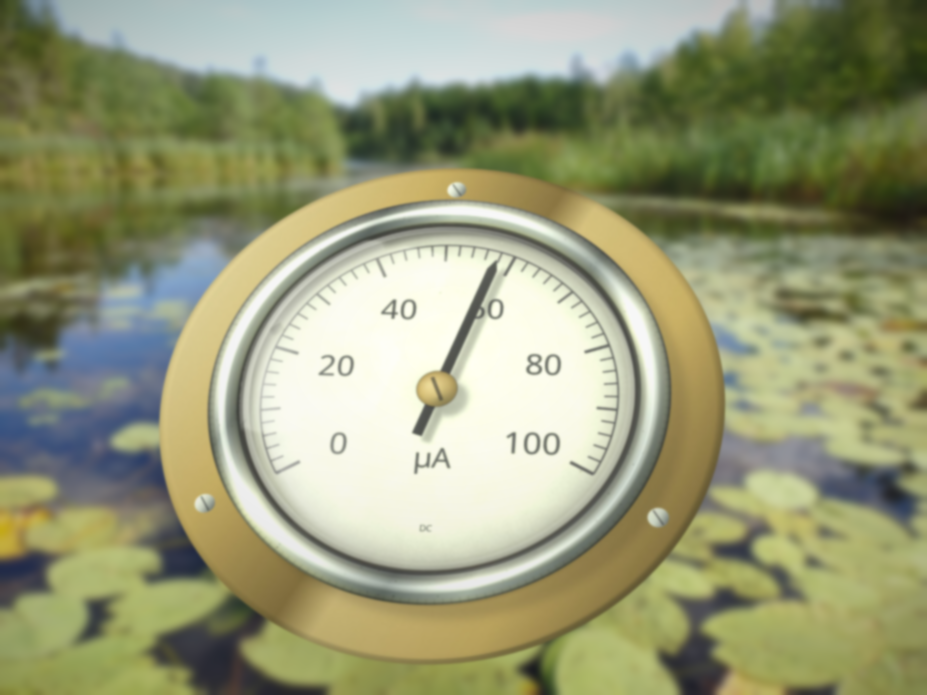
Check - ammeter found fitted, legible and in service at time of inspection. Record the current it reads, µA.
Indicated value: 58 µA
